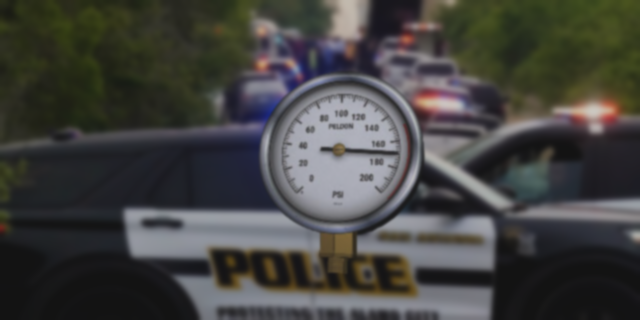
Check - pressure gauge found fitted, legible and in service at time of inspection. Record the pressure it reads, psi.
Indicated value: 170 psi
